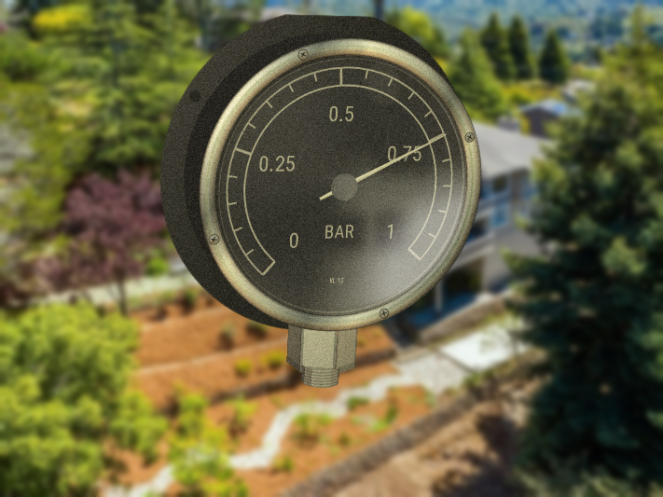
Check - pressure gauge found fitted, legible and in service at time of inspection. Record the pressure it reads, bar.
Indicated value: 0.75 bar
